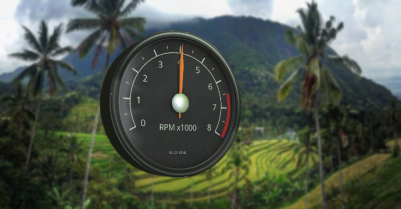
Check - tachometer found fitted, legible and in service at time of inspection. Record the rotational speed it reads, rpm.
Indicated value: 4000 rpm
